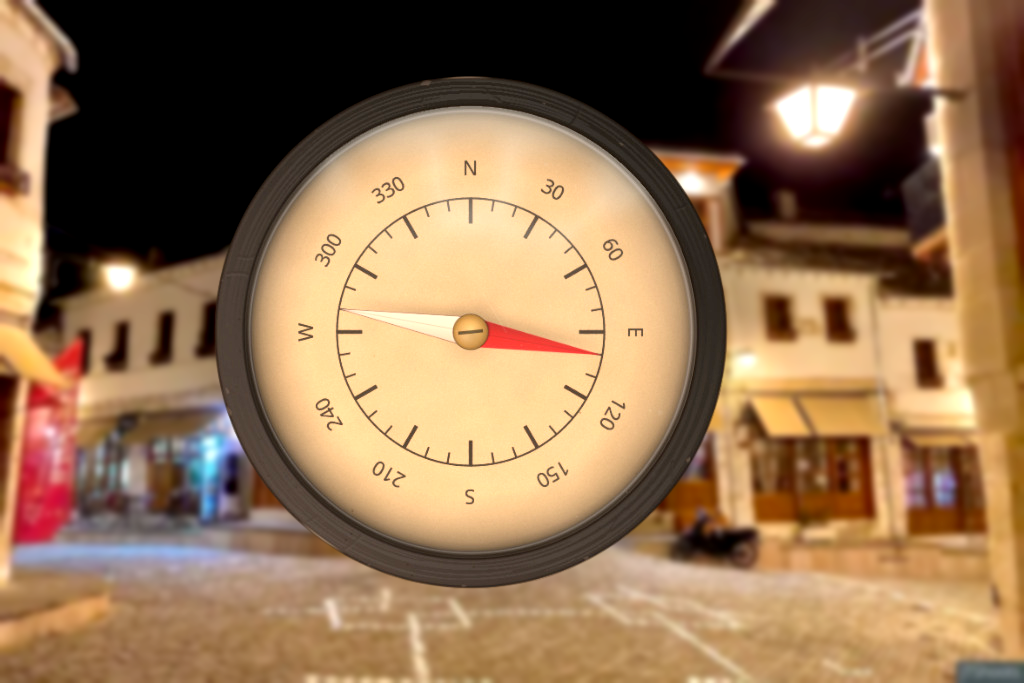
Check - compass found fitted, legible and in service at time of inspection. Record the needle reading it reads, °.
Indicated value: 100 °
